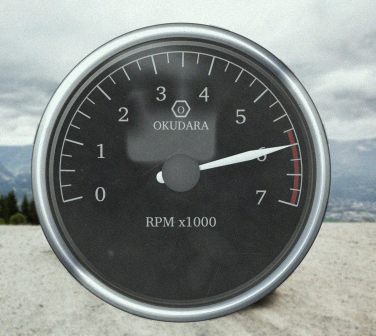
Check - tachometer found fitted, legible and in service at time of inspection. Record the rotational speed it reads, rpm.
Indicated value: 6000 rpm
